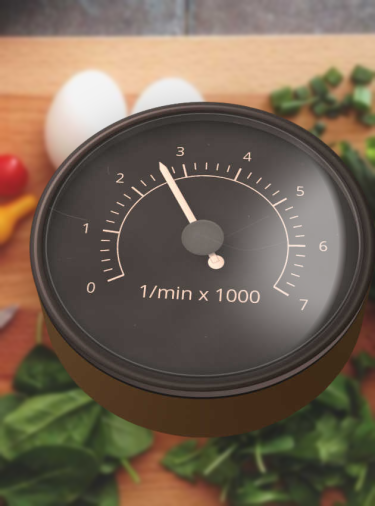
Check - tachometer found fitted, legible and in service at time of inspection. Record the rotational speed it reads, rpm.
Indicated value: 2600 rpm
